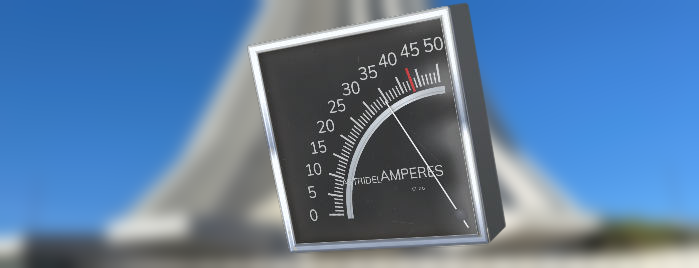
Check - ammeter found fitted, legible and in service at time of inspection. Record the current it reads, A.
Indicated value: 35 A
